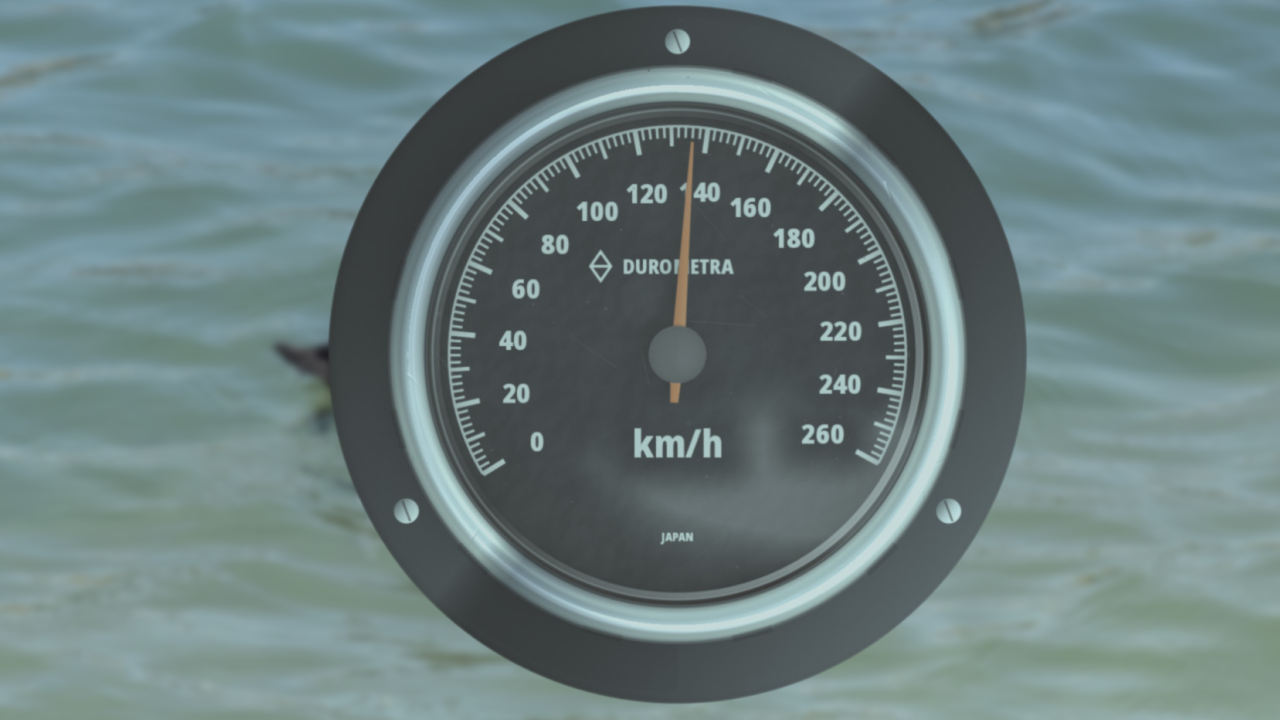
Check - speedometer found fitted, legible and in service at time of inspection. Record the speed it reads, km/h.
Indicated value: 136 km/h
